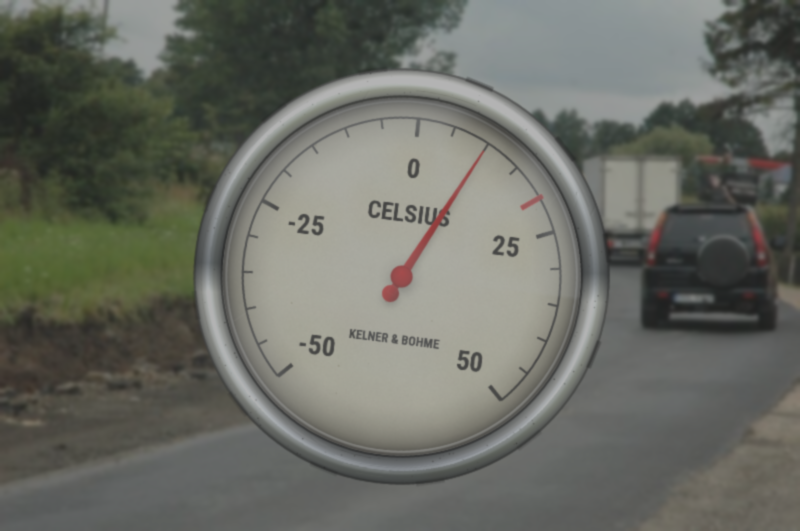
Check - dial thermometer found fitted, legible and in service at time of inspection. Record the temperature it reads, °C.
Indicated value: 10 °C
